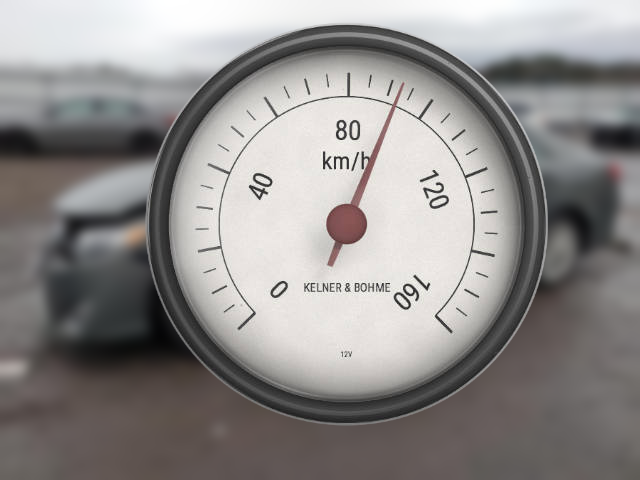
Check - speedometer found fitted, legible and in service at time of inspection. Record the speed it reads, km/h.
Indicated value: 92.5 km/h
